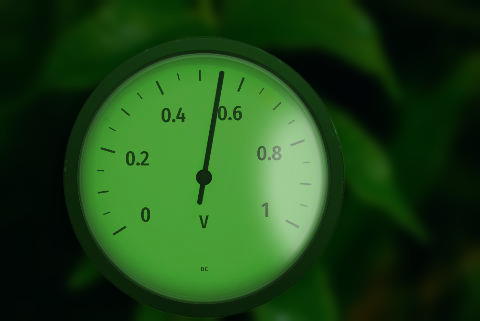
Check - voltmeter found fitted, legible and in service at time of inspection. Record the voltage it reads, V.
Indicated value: 0.55 V
